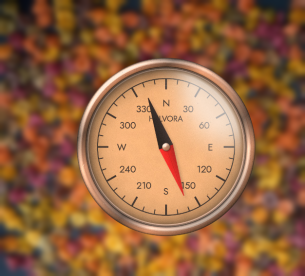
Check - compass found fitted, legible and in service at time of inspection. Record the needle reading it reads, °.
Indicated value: 160 °
